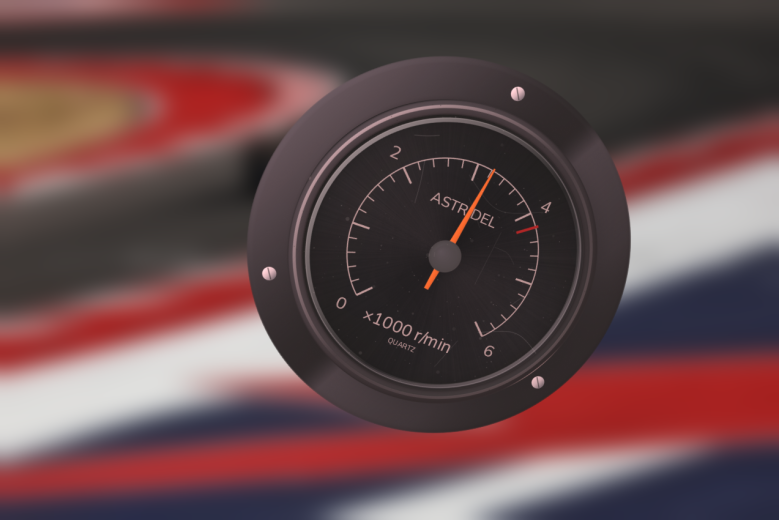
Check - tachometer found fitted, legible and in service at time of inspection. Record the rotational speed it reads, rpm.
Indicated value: 3200 rpm
